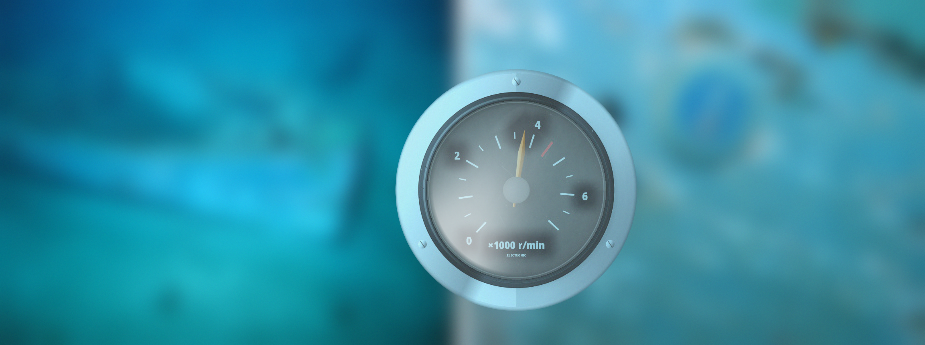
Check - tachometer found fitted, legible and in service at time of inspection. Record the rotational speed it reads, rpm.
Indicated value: 3750 rpm
